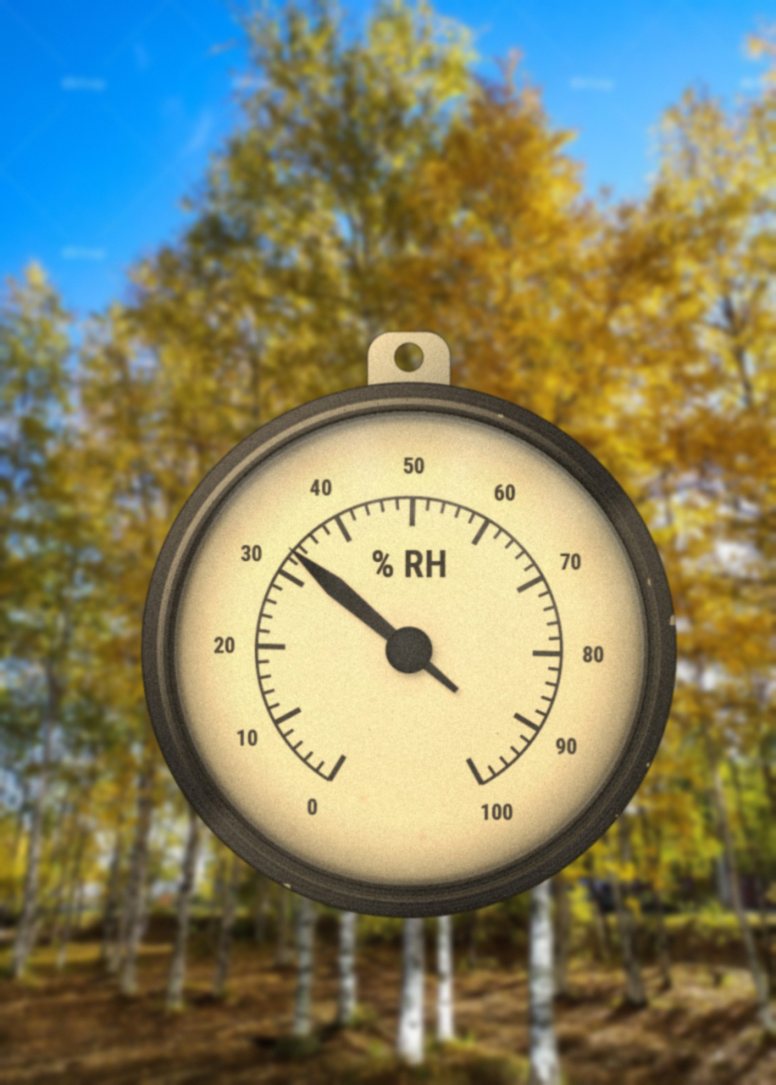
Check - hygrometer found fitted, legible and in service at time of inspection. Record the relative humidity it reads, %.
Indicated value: 33 %
